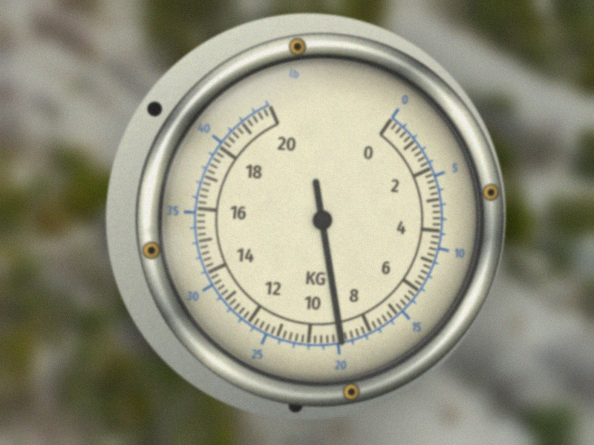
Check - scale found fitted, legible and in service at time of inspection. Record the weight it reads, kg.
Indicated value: 9 kg
